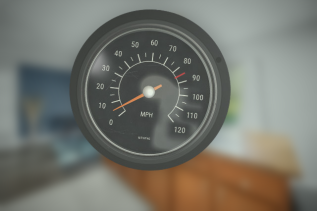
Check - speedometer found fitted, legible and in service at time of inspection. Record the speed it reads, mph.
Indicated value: 5 mph
